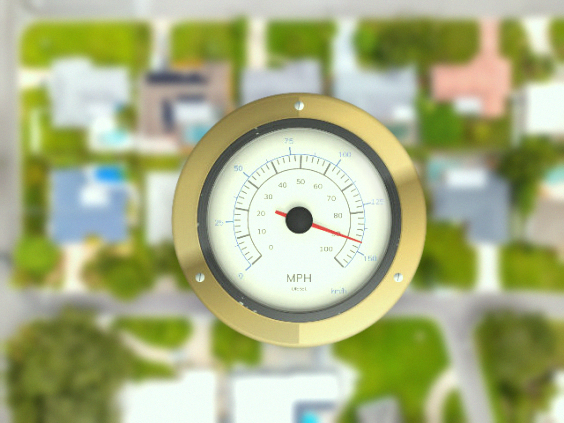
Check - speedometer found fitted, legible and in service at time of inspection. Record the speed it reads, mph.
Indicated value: 90 mph
